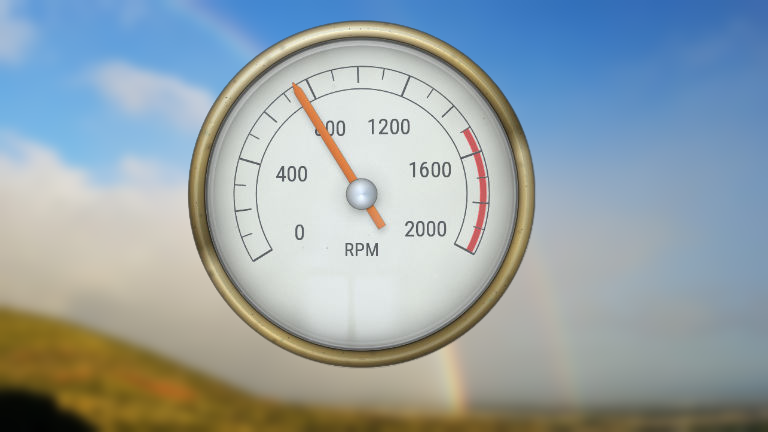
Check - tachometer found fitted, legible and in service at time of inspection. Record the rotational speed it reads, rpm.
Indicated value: 750 rpm
